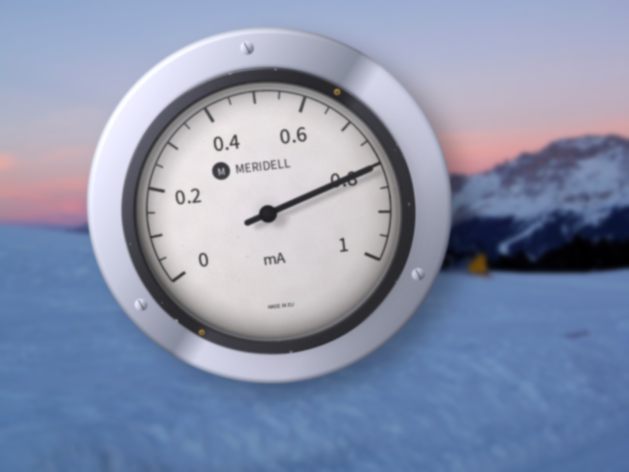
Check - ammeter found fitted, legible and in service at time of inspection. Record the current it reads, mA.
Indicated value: 0.8 mA
